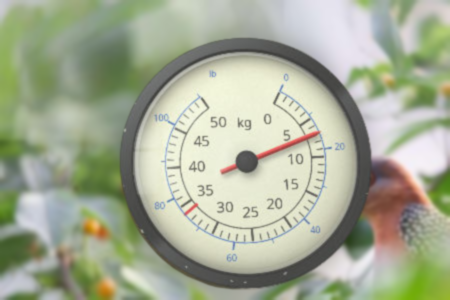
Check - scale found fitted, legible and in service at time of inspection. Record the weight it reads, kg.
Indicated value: 7 kg
